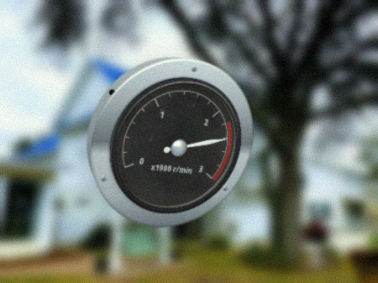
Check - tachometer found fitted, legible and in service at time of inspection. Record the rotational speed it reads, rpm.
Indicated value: 2400 rpm
